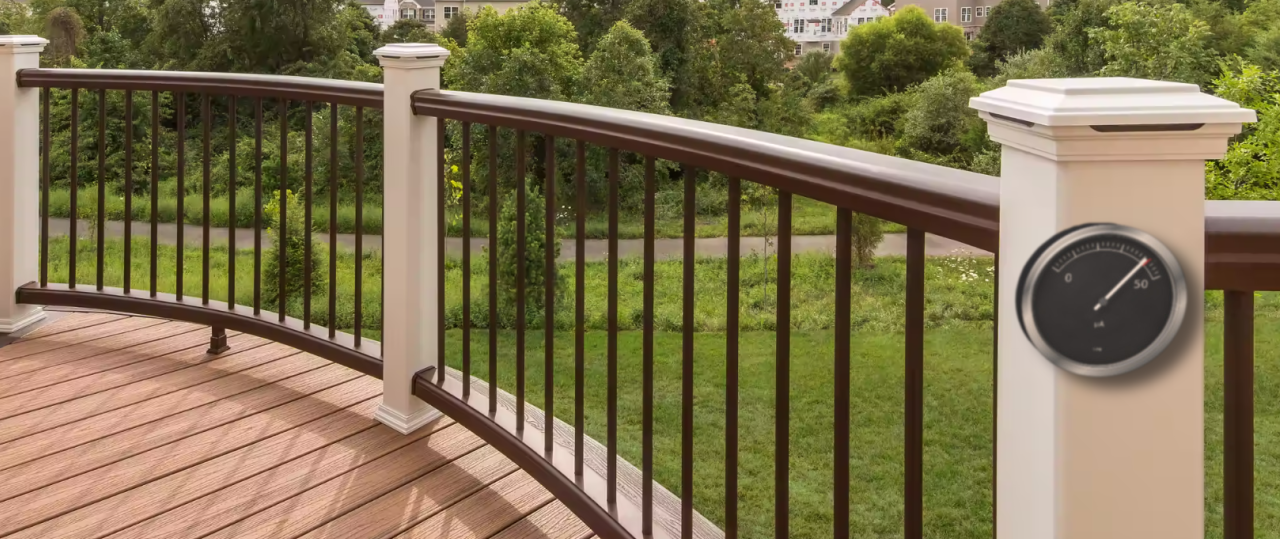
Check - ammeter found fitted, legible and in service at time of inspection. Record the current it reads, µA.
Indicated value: 40 µA
